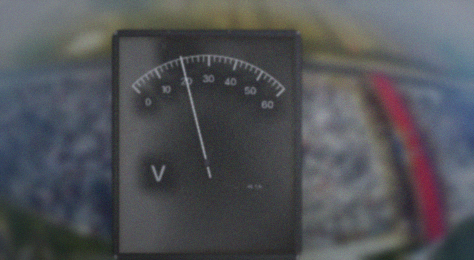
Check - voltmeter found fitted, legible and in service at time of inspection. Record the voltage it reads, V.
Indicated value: 20 V
